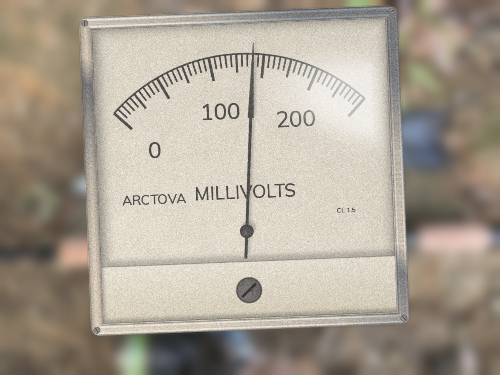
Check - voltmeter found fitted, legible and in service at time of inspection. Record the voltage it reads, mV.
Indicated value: 140 mV
